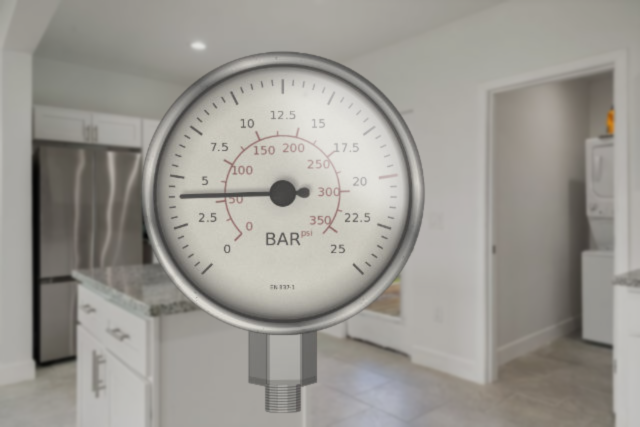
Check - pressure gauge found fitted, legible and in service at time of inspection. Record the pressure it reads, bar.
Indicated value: 4 bar
